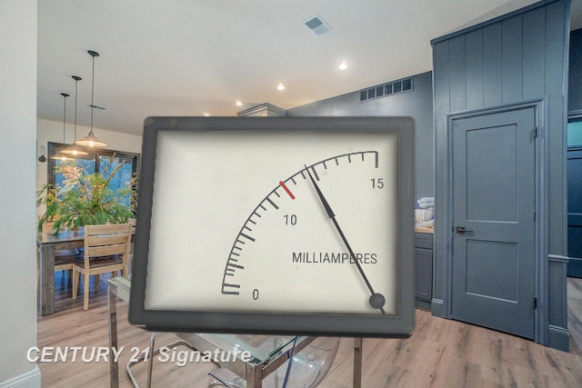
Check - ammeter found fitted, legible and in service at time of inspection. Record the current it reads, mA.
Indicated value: 12.25 mA
